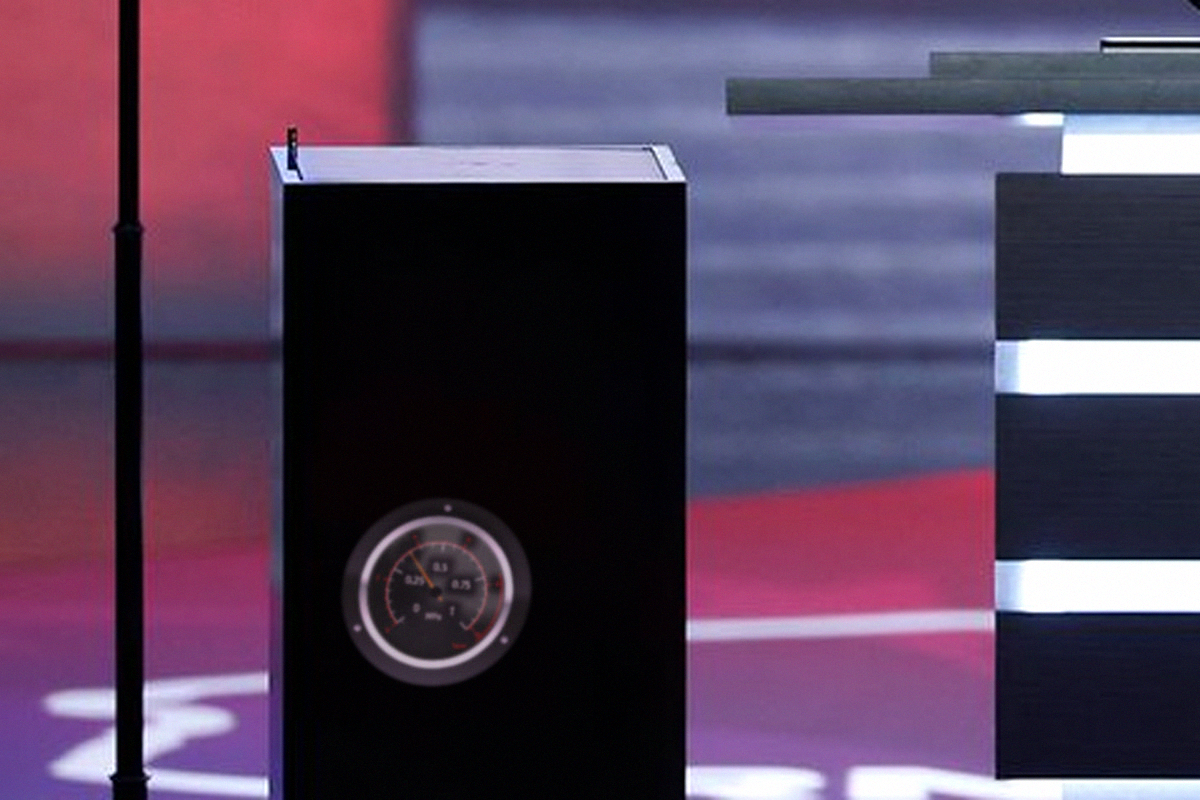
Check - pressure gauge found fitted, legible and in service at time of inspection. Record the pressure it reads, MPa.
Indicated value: 0.35 MPa
